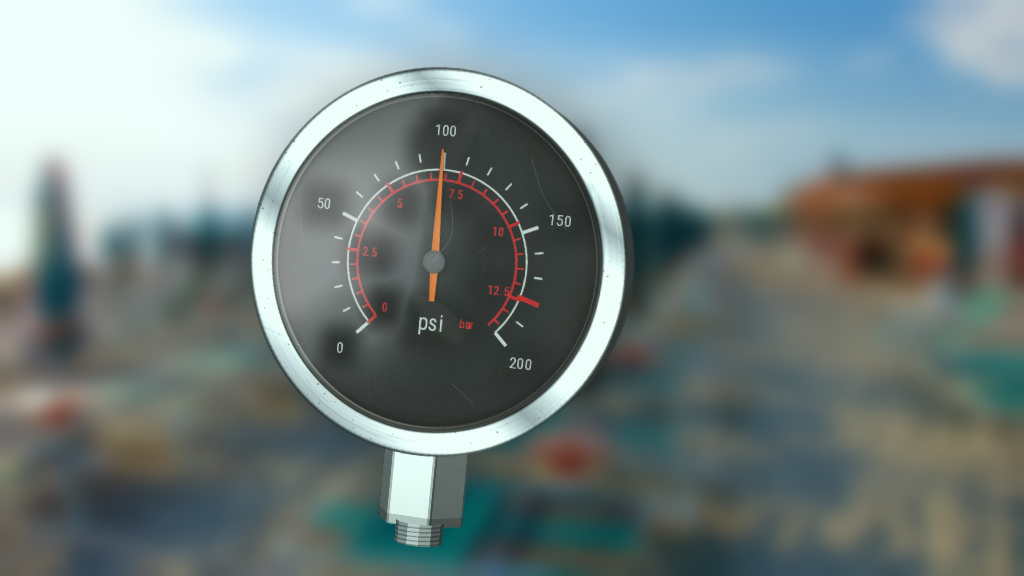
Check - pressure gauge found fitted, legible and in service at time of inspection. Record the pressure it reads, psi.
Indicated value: 100 psi
